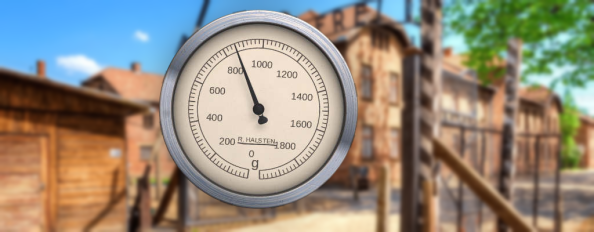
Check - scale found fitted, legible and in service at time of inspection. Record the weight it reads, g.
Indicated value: 860 g
